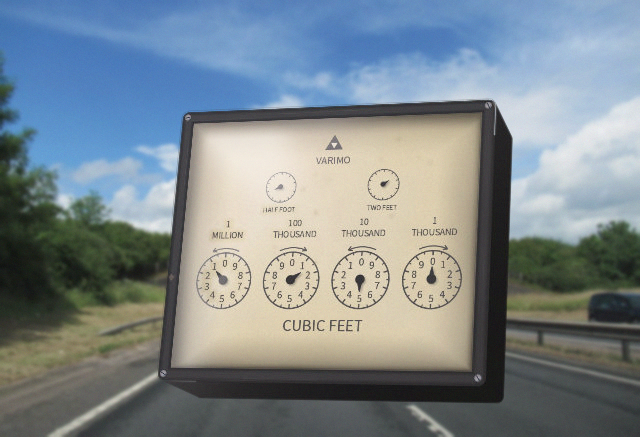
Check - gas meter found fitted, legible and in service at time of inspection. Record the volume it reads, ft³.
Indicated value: 115000 ft³
